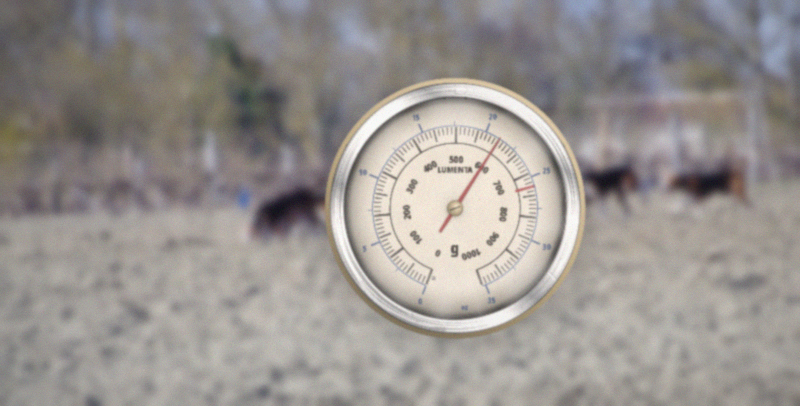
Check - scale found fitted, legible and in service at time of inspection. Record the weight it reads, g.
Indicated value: 600 g
